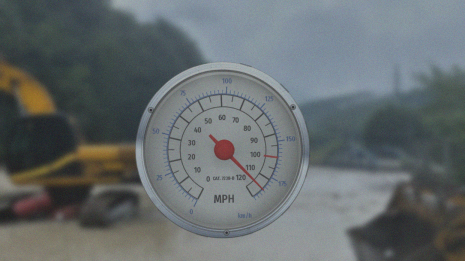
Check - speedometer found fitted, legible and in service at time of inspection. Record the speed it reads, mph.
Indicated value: 115 mph
